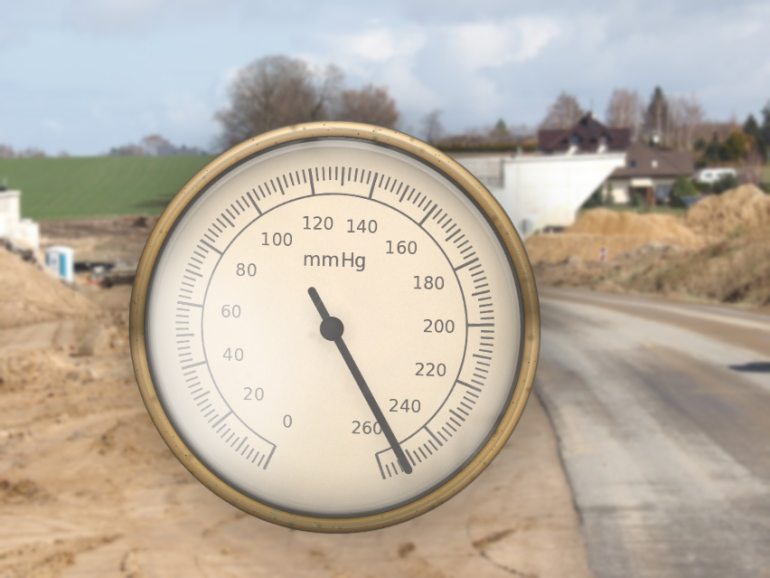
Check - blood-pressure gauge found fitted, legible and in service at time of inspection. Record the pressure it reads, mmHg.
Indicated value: 252 mmHg
